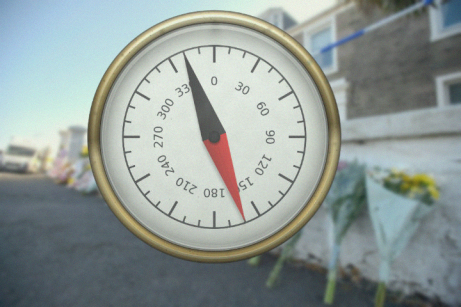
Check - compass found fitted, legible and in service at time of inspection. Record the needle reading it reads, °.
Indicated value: 160 °
